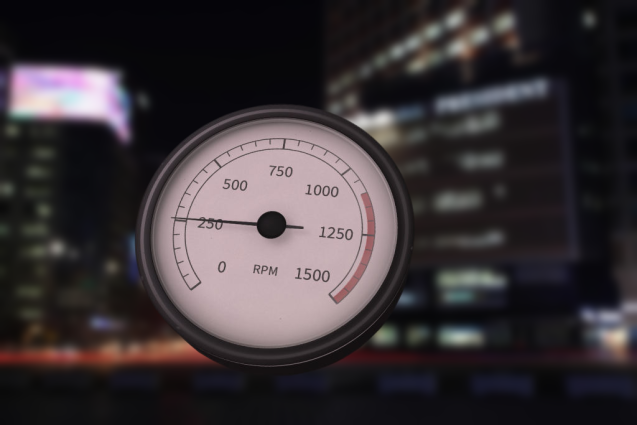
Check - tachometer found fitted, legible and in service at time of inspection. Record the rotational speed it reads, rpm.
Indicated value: 250 rpm
